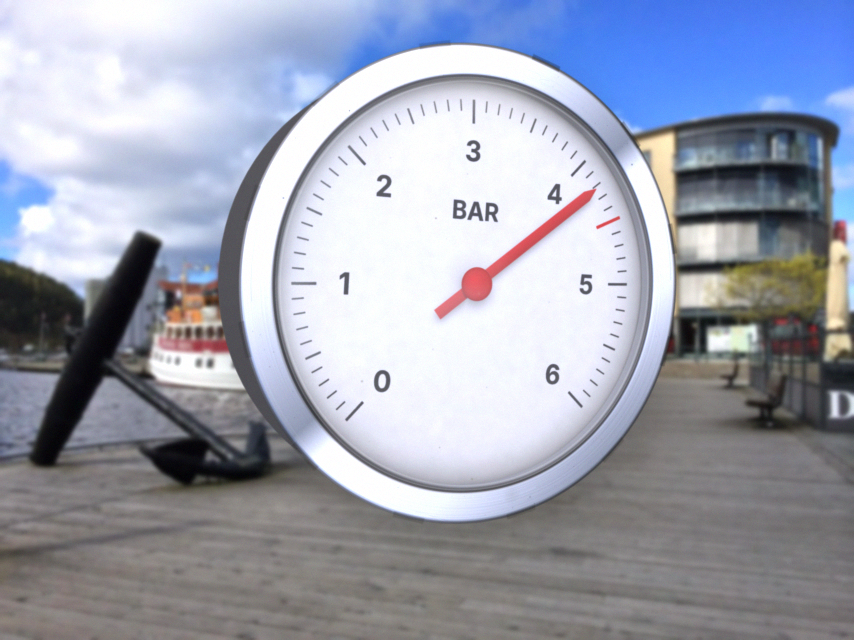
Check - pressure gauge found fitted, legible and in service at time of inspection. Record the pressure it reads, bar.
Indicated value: 4.2 bar
